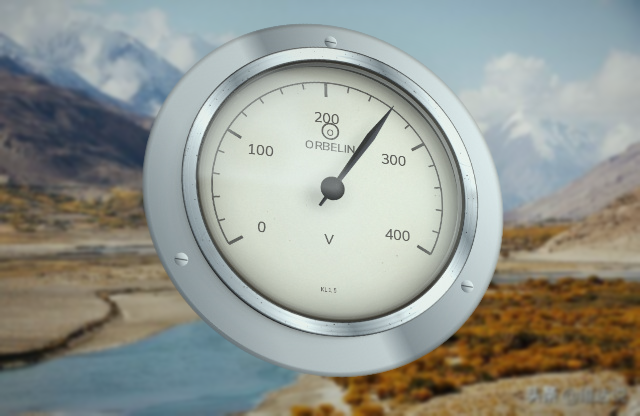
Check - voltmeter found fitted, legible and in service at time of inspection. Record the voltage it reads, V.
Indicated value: 260 V
